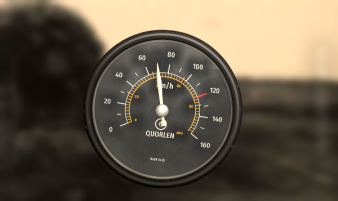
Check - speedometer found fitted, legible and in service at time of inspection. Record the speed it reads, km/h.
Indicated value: 70 km/h
